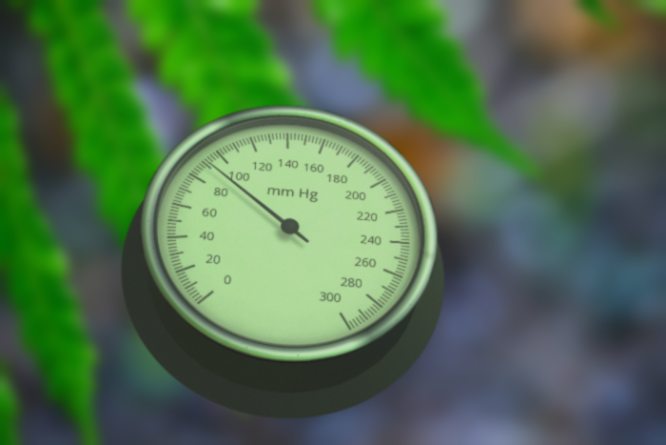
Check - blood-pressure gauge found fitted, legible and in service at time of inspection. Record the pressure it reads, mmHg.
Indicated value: 90 mmHg
